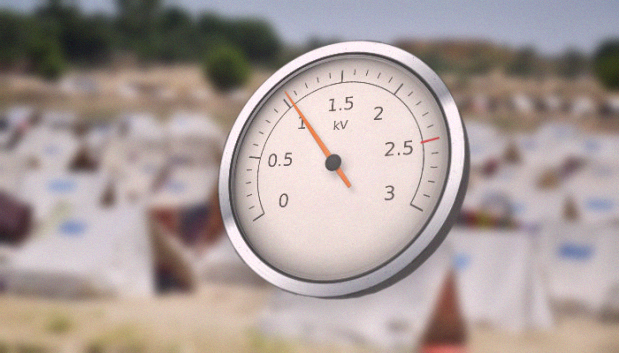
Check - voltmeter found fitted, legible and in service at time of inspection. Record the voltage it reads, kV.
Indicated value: 1.05 kV
